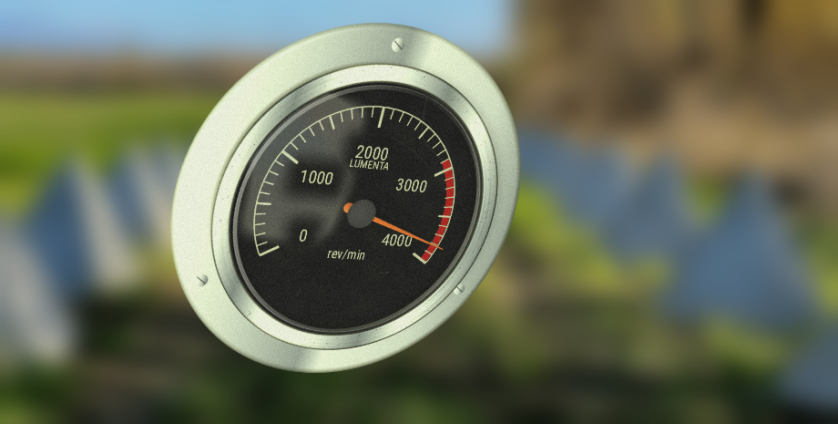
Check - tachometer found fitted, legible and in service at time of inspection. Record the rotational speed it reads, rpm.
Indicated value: 3800 rpm
